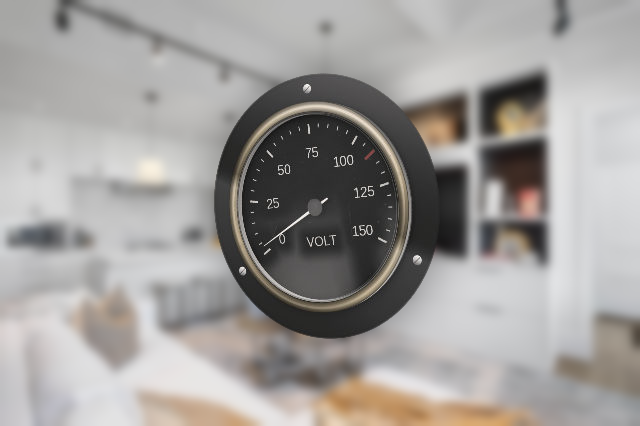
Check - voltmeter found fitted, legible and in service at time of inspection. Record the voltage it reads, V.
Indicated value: 2.5 V
